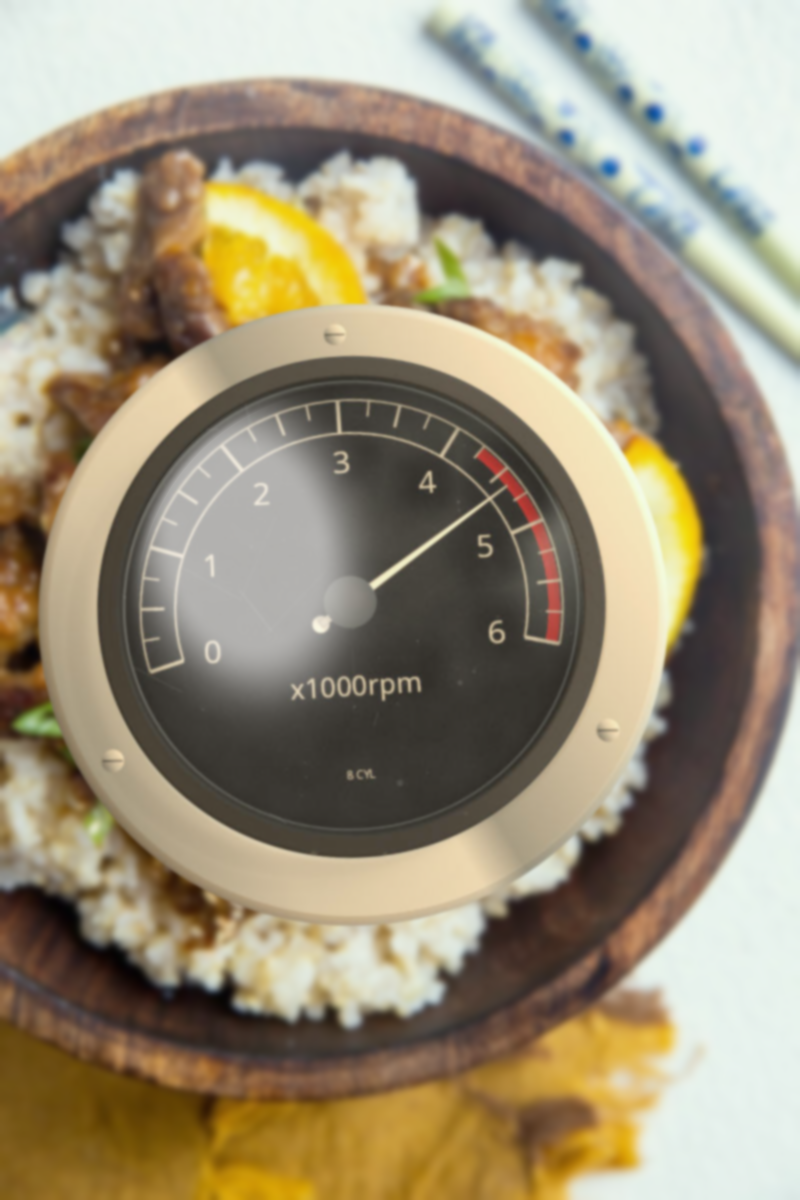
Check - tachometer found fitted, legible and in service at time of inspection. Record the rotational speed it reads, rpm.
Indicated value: 4625 rpm
